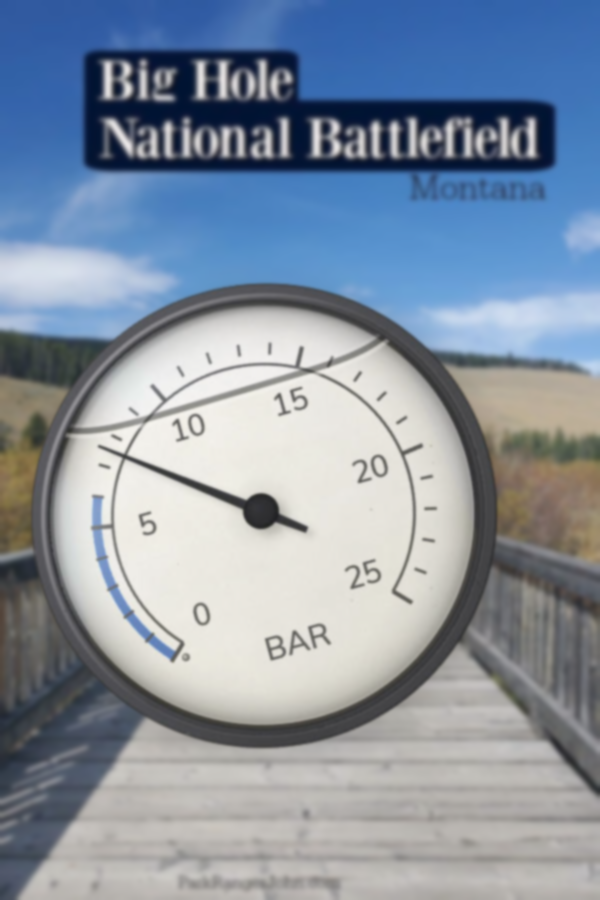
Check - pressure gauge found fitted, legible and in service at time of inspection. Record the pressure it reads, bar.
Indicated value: 7.5 bar
